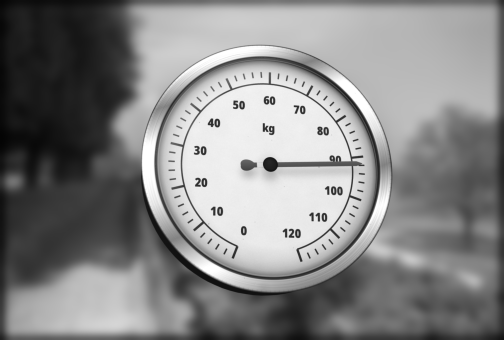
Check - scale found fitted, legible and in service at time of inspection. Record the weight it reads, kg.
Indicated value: 92 kg
